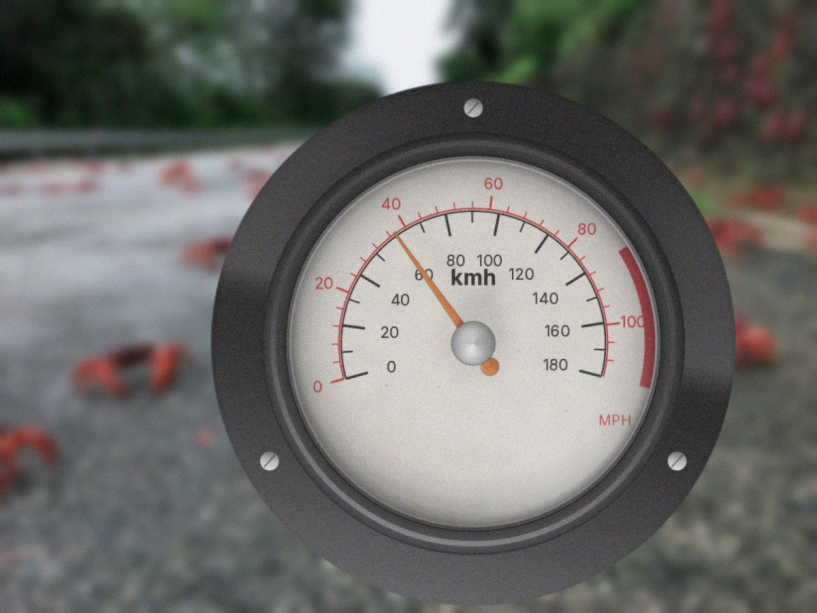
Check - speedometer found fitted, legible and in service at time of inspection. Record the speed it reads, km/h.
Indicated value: 60 km/h
